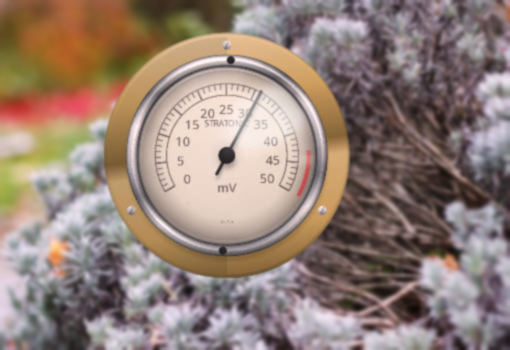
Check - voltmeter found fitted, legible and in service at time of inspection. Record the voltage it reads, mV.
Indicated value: 31 mV
